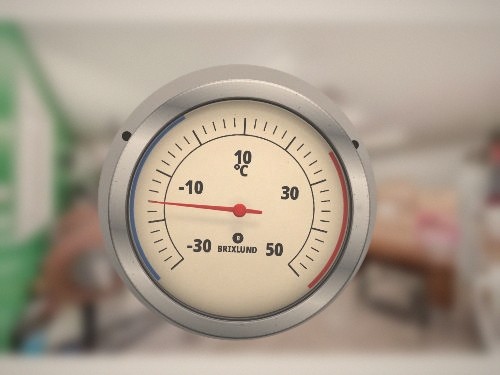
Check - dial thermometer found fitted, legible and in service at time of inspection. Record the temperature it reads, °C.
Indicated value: -16 °C
